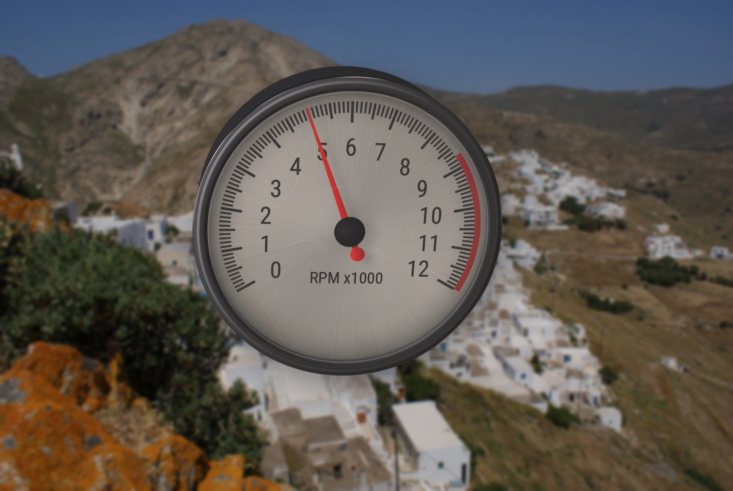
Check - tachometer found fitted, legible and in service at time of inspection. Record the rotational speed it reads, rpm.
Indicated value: 5000 rpm
